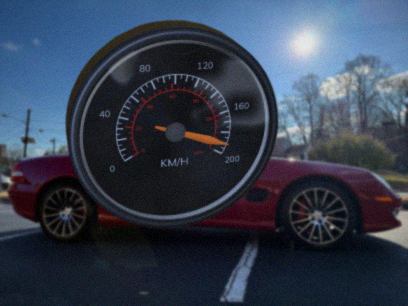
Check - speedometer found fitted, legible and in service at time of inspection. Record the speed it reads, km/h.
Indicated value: 190 km/h
